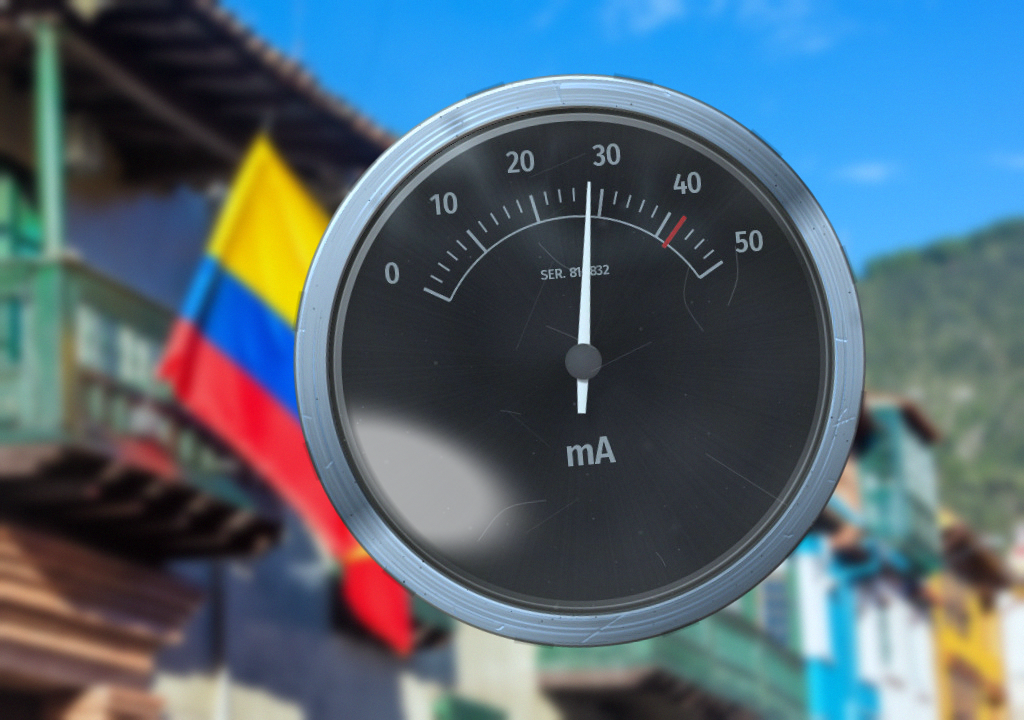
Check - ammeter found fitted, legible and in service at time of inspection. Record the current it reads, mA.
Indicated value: 28 mA
